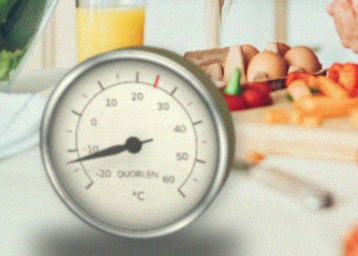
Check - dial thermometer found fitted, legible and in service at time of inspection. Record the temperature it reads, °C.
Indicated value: -12.5 °C
